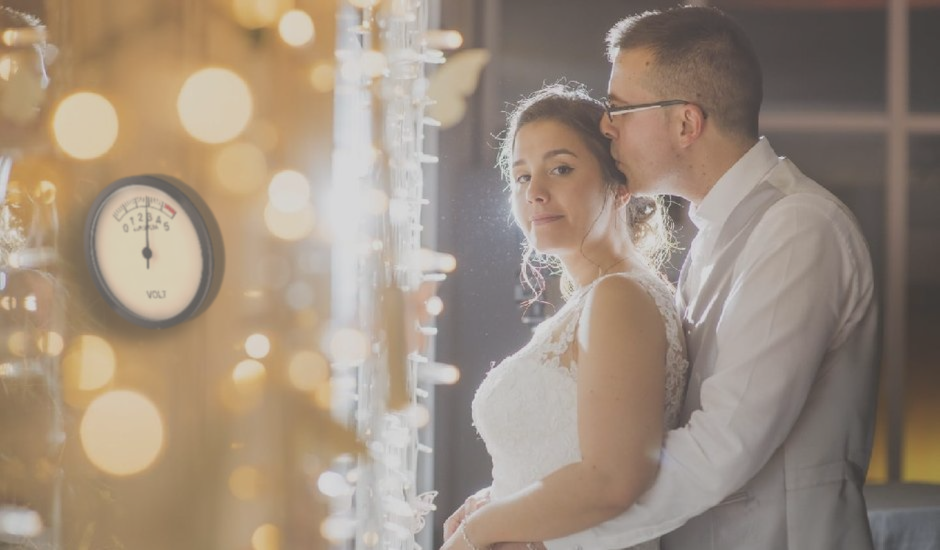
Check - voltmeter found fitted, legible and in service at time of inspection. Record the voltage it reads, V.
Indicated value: 3 V
